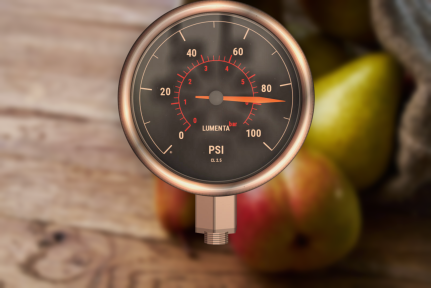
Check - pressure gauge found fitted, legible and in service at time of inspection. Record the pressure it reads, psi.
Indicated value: 85 psi
